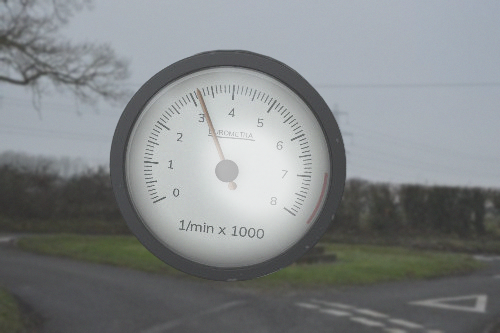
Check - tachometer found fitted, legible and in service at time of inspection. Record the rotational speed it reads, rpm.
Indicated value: 3200 rpm
